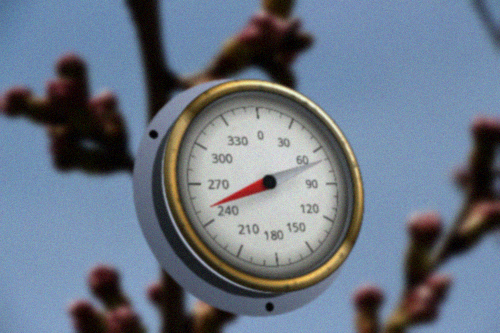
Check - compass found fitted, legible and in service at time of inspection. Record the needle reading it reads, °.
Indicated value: 250 °
